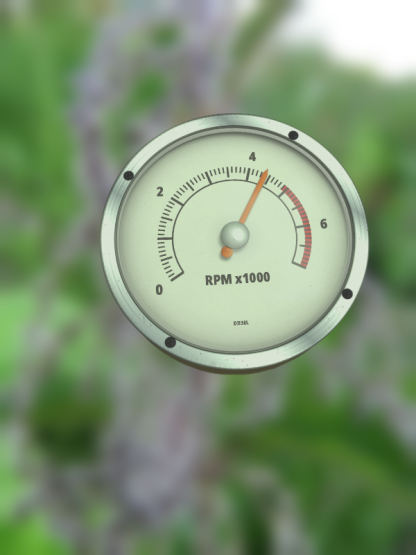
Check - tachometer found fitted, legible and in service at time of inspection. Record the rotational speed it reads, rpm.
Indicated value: 4400 rpm
